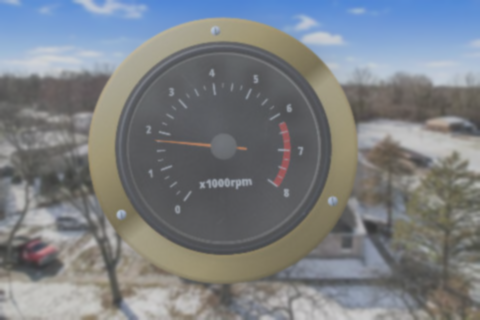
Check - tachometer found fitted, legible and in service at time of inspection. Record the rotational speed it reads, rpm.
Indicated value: 1750 rpm
